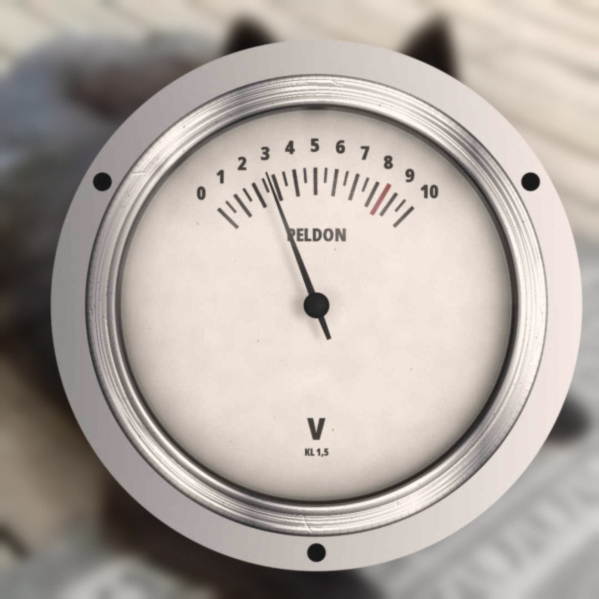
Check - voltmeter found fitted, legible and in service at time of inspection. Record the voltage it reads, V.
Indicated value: 2.75 V
